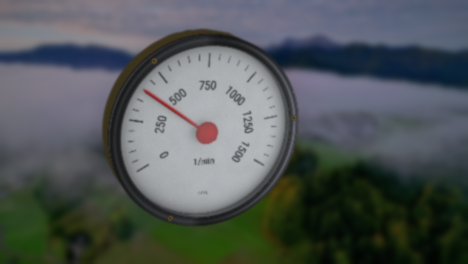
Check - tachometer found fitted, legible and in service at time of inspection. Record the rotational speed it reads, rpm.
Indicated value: 400 rpm
